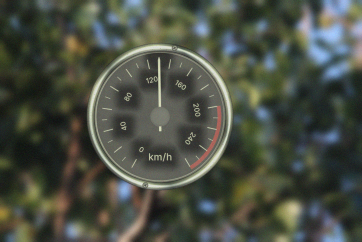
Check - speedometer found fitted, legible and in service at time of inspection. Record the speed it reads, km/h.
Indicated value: 130 km/h
